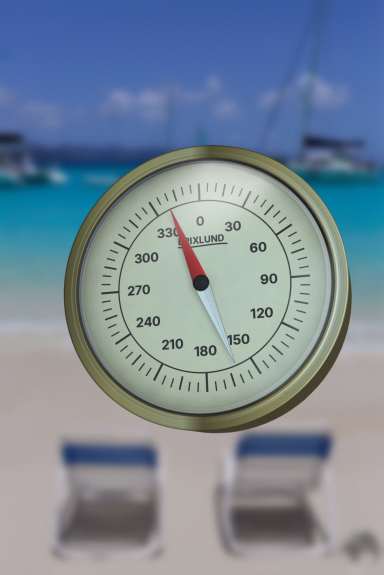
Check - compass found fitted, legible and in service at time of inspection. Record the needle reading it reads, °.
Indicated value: 340 °
